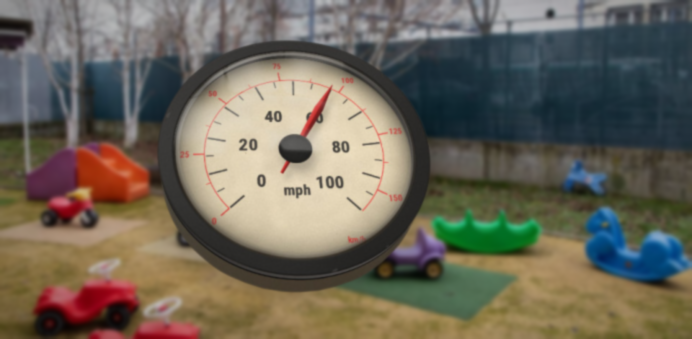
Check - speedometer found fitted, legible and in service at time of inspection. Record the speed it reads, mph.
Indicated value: 60 mph
